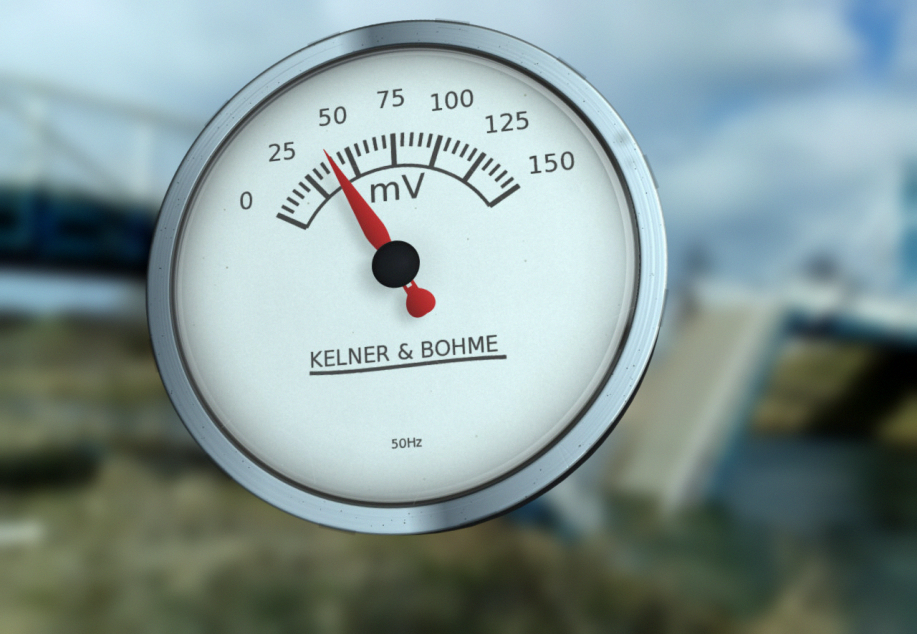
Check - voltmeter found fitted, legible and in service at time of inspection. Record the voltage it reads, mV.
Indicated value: 40 mV
